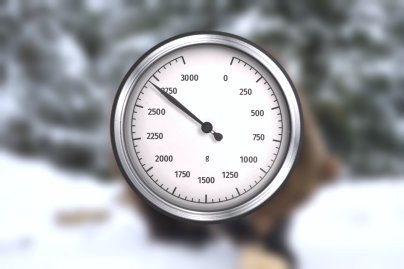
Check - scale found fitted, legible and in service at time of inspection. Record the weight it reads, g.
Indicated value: 2700 g
